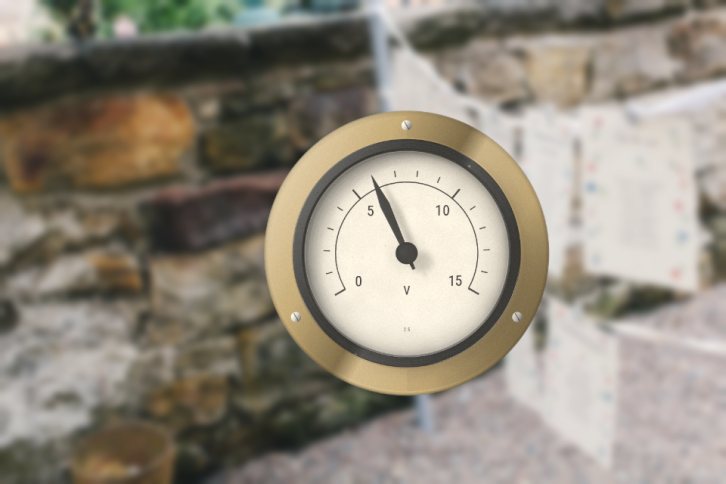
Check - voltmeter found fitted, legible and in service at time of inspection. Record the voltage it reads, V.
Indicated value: 6 V
